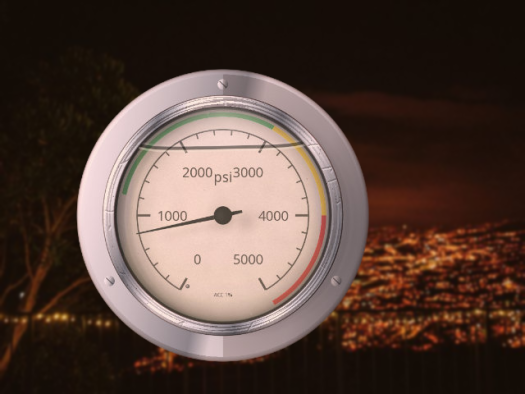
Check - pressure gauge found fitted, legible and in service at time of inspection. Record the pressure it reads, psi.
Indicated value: 800 psi
